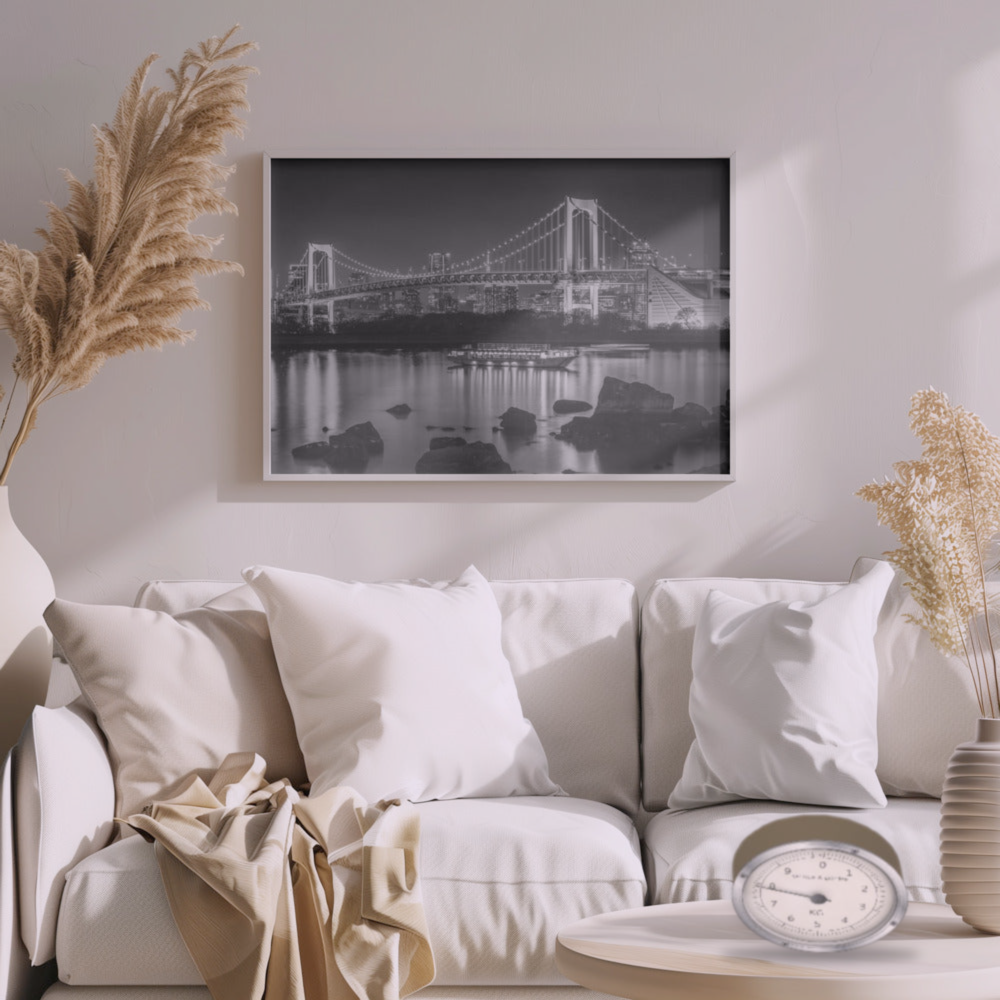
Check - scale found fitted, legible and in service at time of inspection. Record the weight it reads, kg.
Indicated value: 8 kg
